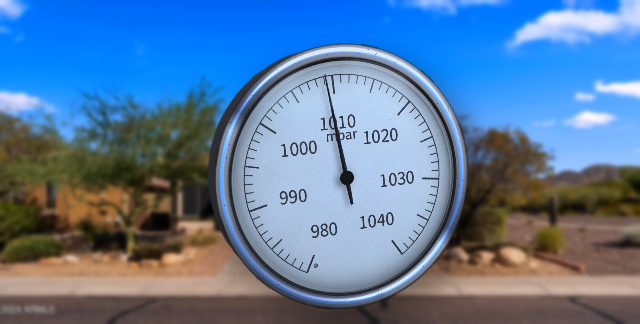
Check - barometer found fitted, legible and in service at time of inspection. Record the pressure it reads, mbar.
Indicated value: 1009 mbar
